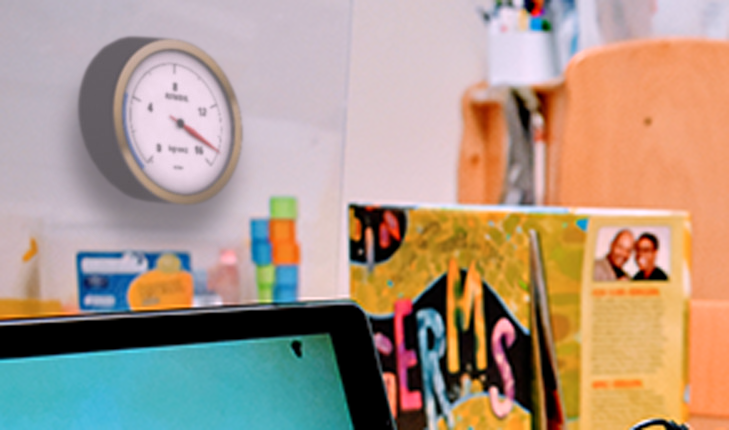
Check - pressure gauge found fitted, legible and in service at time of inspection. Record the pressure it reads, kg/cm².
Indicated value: 15 kg/cm²
